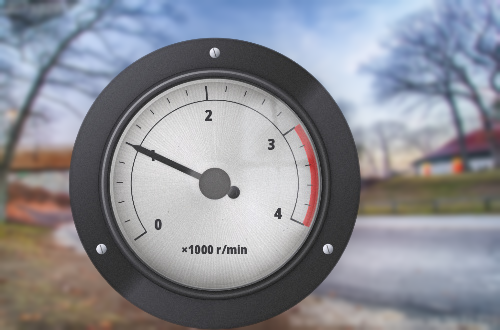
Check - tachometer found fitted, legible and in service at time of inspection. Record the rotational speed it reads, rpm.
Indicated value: 1000 rpm
